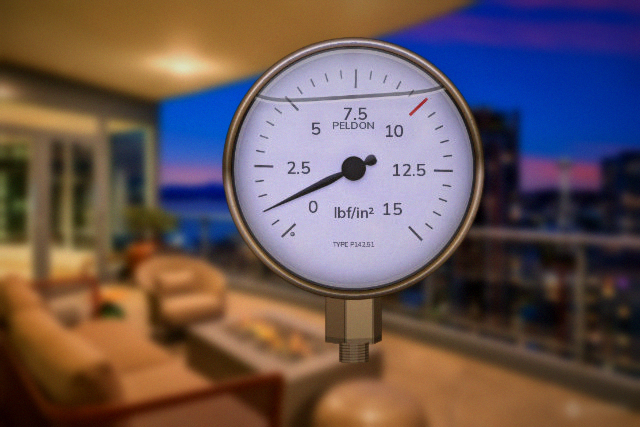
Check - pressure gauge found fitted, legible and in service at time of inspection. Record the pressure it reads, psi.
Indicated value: 1 psi
